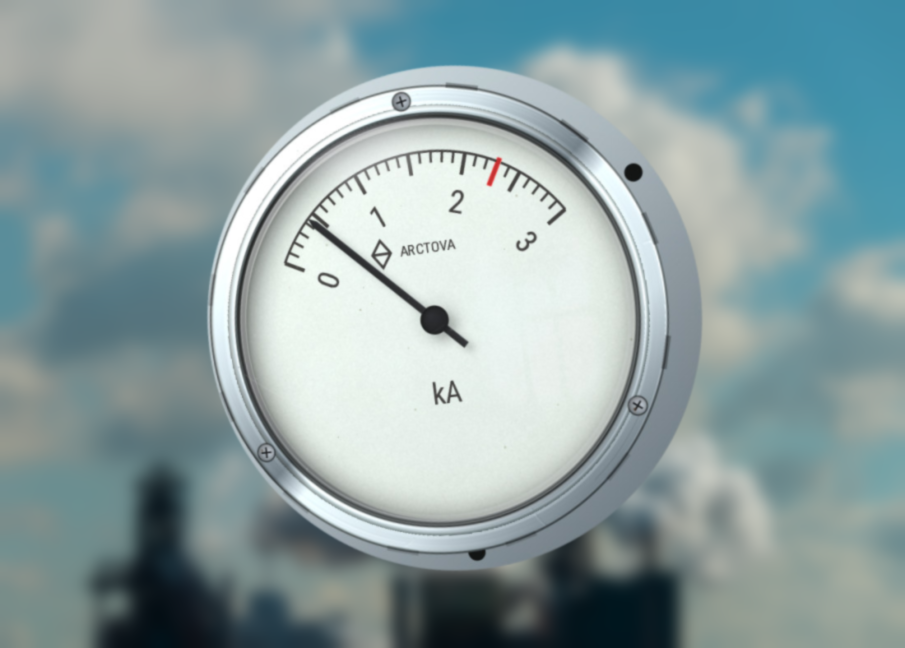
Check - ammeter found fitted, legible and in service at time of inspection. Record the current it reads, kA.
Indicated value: 0.45 kA
